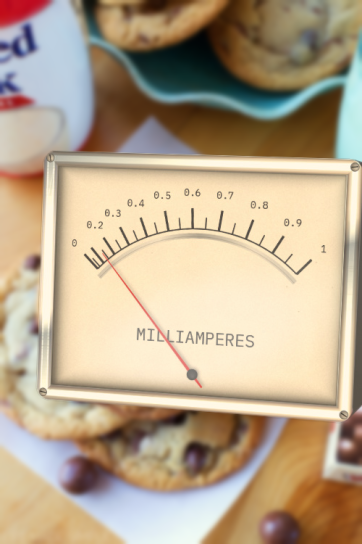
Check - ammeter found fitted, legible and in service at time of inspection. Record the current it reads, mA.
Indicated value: 0.15 mA
